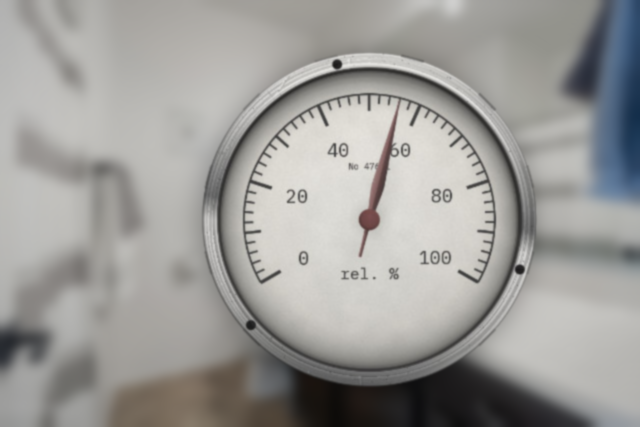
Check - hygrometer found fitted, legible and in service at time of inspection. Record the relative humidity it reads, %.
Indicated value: 56 %
